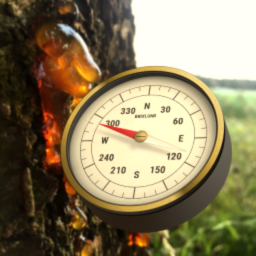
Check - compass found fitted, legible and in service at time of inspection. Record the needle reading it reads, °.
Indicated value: 290 °
